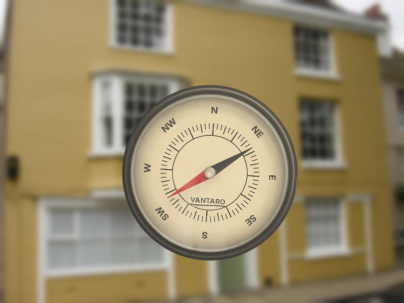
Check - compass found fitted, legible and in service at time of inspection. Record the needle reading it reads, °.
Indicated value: 235 °
